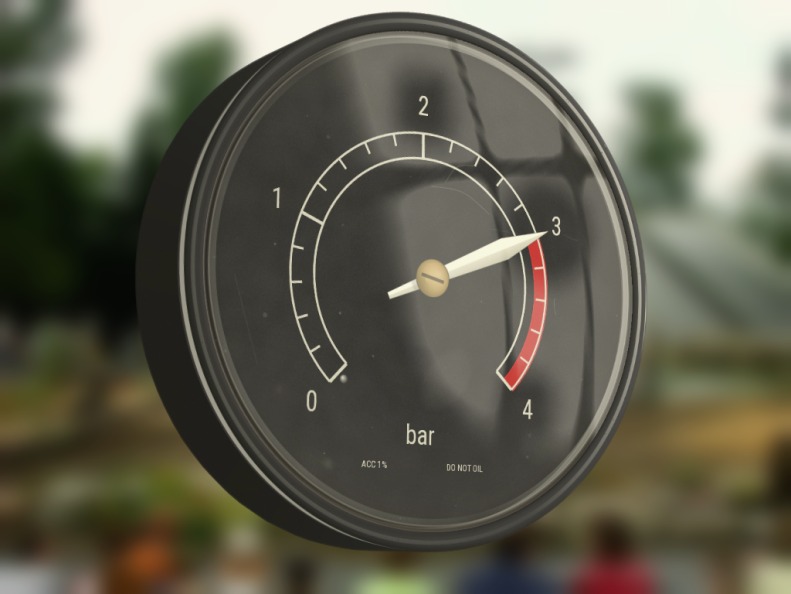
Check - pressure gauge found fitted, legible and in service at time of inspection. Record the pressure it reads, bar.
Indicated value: 3 bar
